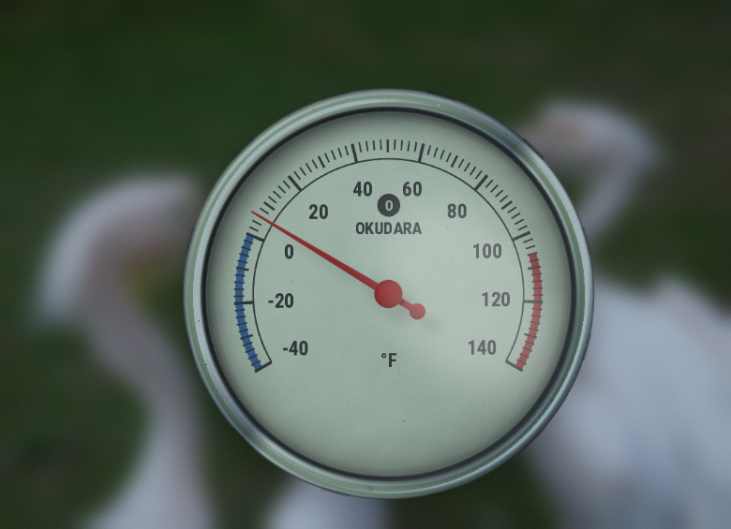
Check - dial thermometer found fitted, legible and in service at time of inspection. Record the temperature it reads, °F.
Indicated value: 6 °F
